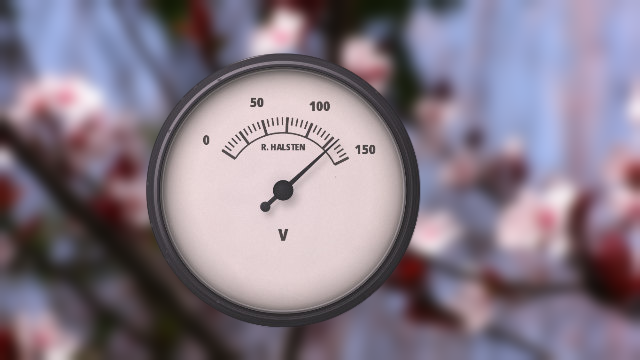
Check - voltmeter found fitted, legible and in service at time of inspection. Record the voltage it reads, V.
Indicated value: 130 V
